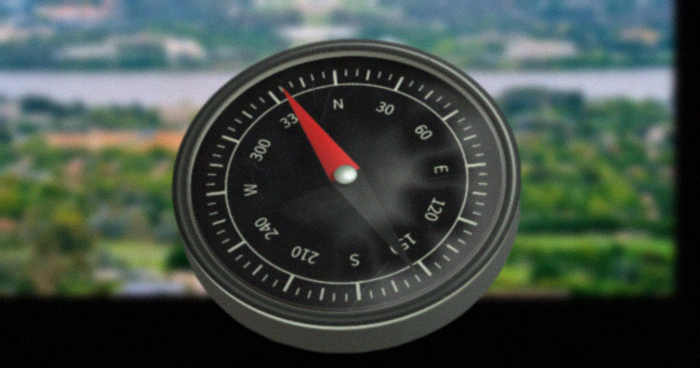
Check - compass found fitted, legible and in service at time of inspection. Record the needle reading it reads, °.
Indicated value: 335 °
